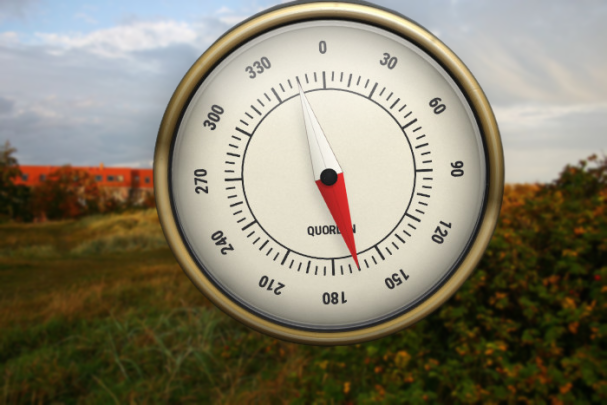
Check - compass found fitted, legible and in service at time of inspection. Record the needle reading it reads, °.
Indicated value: 165 °
